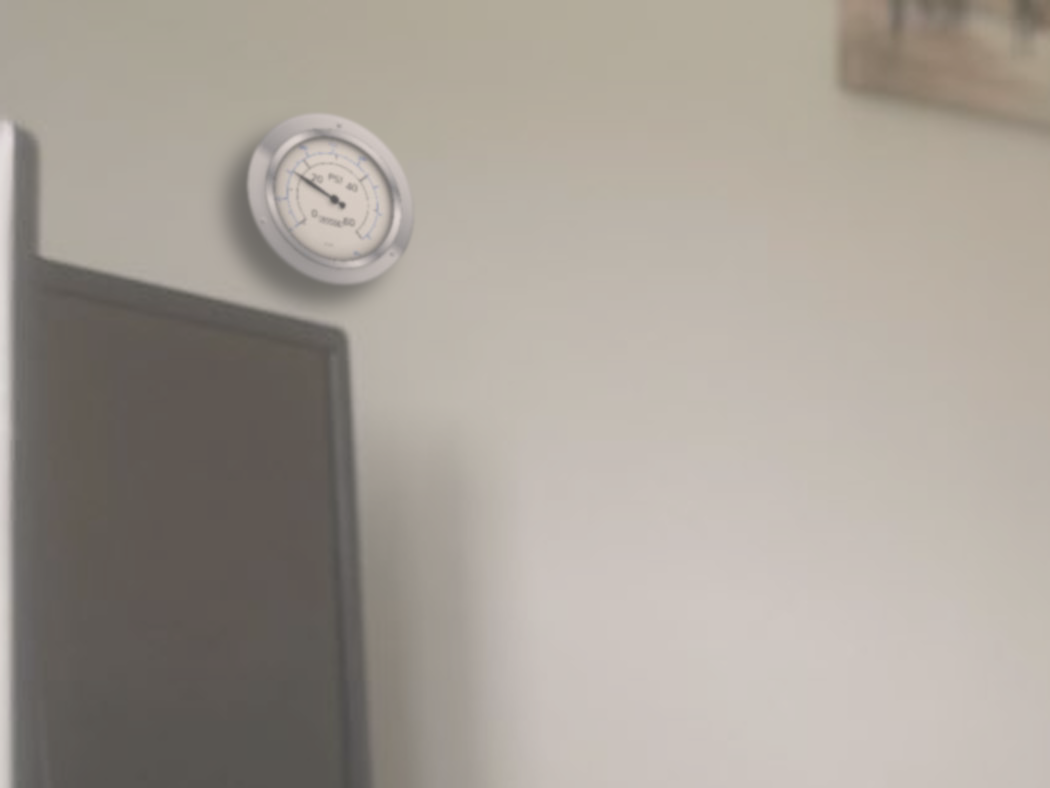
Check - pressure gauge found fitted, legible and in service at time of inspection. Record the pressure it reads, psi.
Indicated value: 15 psi
